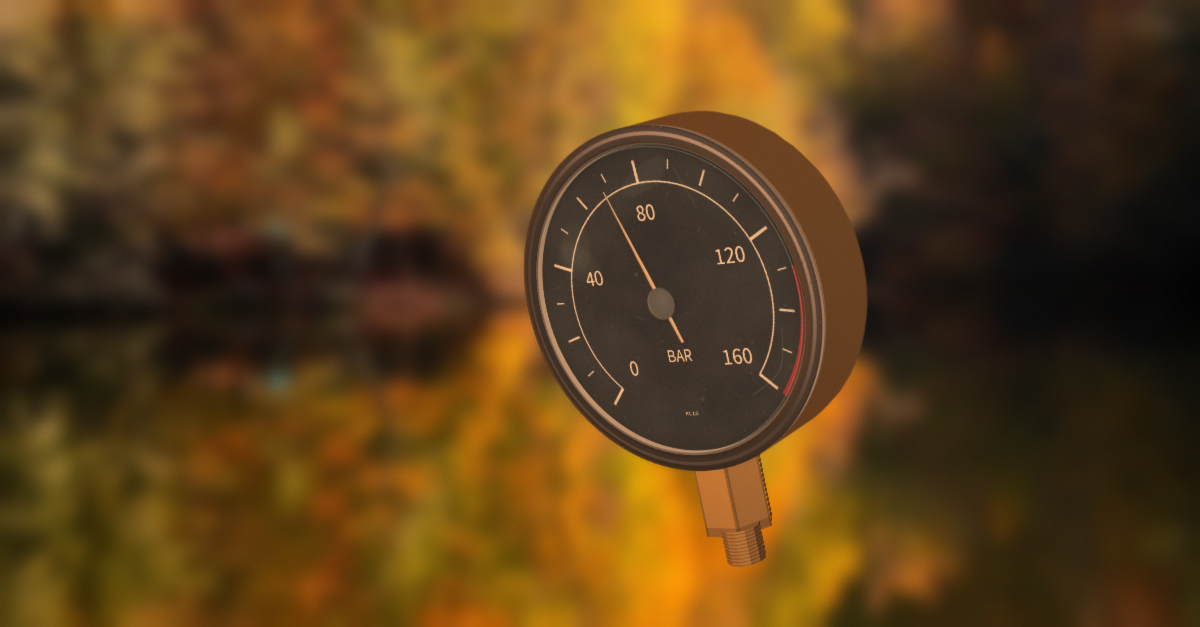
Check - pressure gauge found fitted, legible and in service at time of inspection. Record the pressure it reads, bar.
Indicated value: 70 bar
